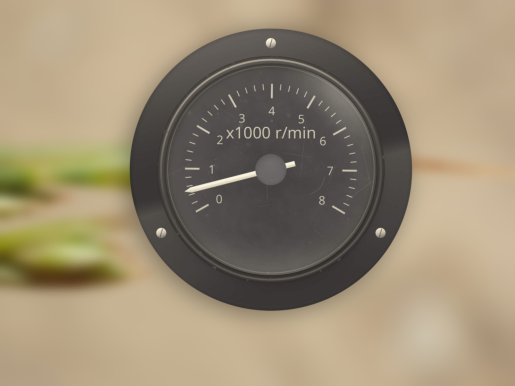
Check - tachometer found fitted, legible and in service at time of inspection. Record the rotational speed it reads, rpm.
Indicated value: 500 rpm
